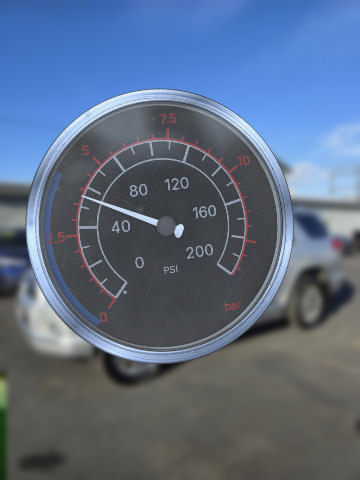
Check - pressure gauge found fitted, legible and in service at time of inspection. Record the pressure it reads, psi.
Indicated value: 55 psi
